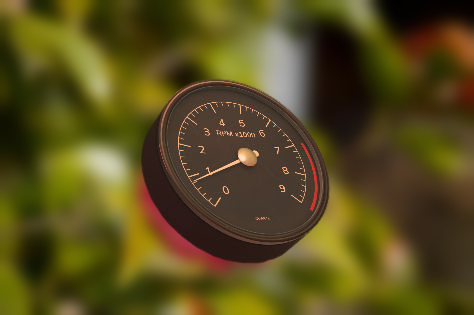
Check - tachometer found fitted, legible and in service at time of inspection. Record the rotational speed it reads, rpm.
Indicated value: 800 rpm
